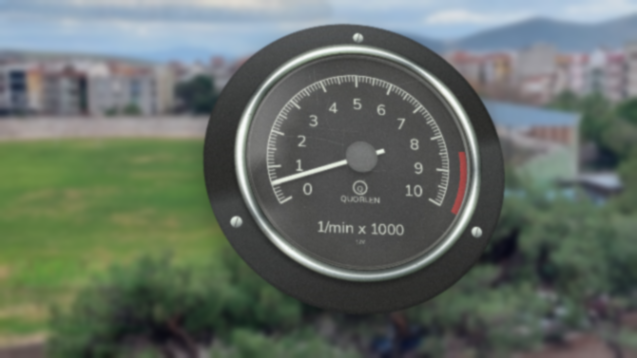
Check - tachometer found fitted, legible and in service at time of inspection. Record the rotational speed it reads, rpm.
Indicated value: 500 rpm
